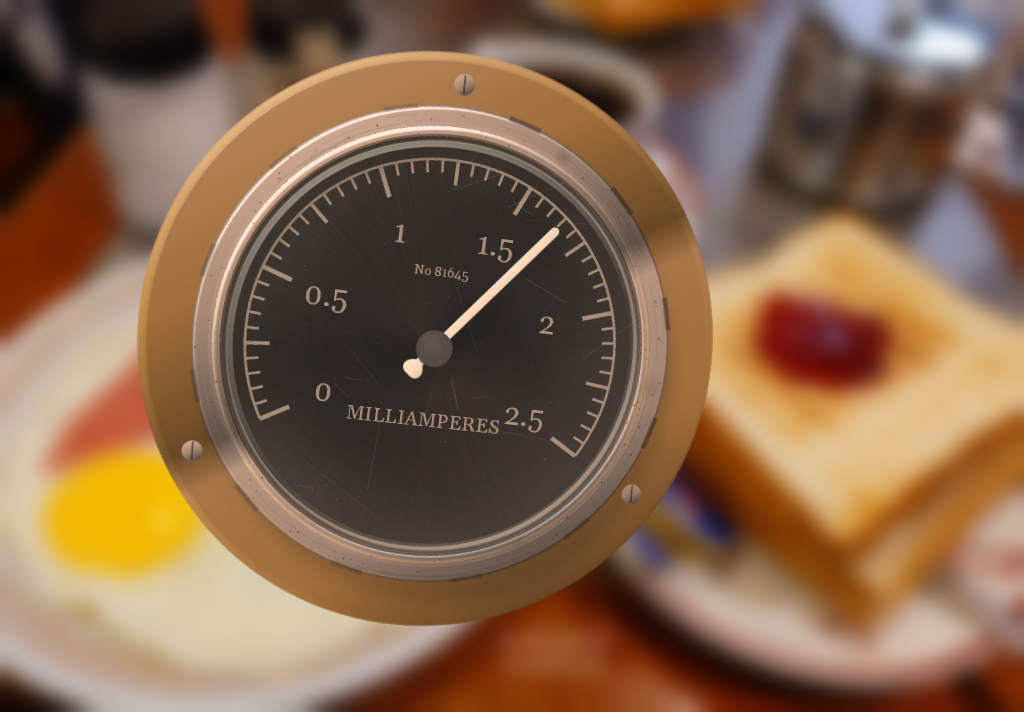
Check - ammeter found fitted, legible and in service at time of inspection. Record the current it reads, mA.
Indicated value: 1.65 mA
